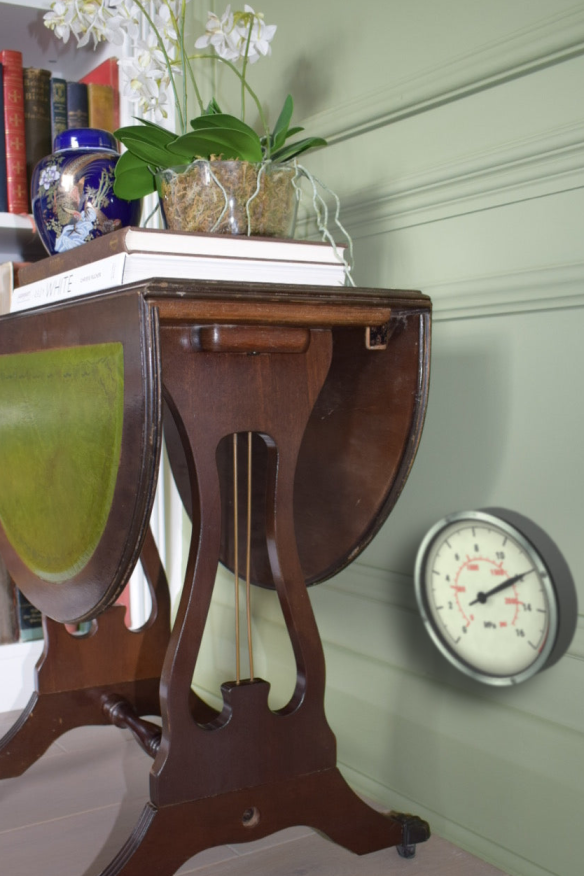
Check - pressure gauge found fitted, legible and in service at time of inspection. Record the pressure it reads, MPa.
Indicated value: 12 MPa
